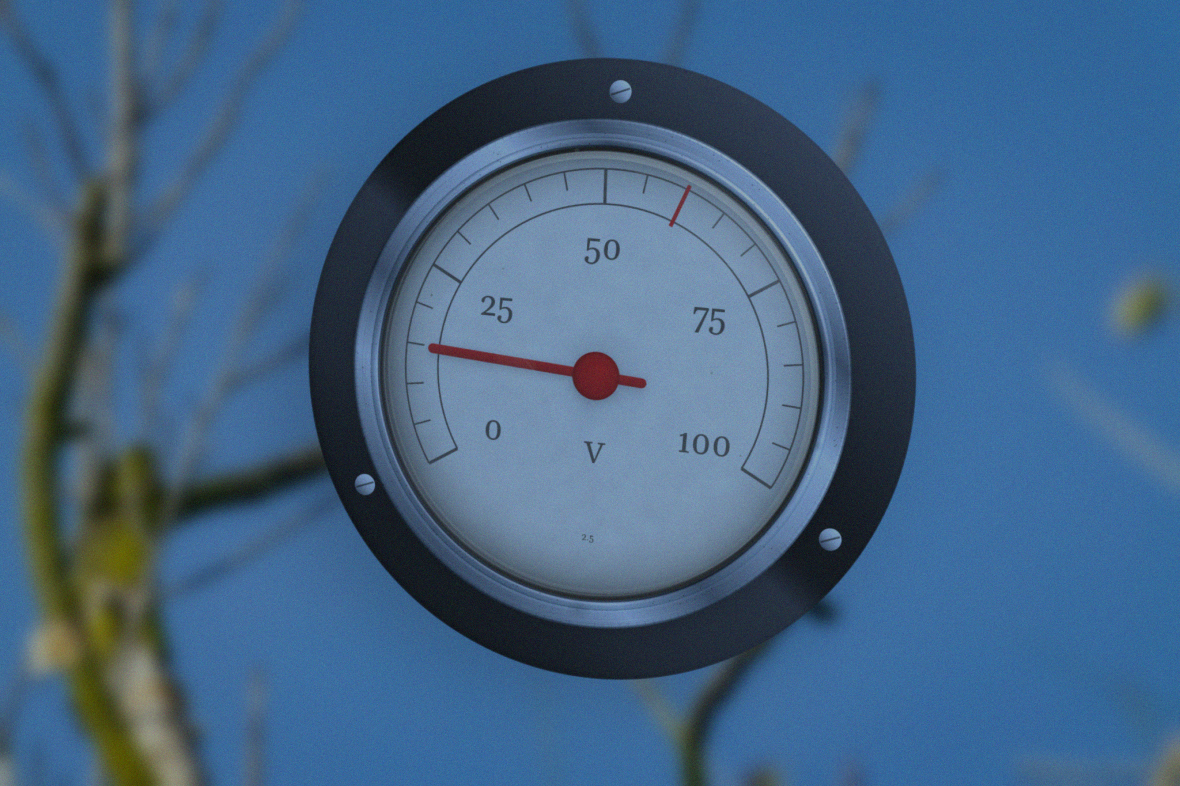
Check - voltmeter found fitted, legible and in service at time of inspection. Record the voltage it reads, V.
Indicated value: 15 V
